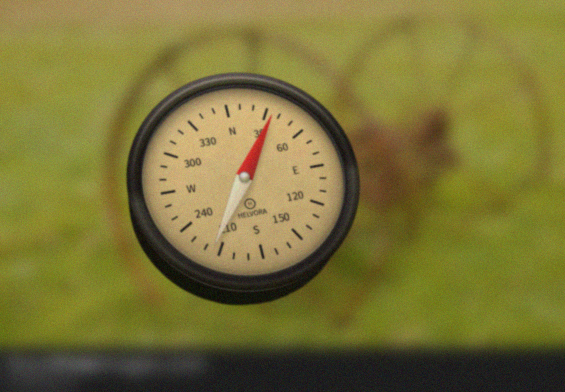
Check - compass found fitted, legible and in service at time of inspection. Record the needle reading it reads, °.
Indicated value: 35 °
